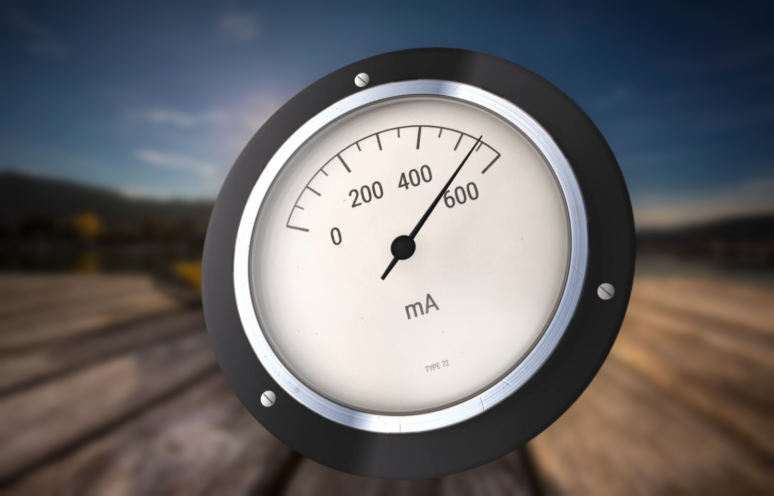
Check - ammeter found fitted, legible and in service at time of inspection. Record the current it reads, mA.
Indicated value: 550 mA
